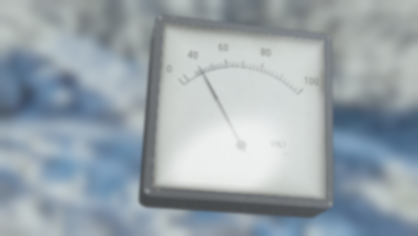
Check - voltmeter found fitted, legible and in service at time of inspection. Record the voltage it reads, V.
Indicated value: 40 V
